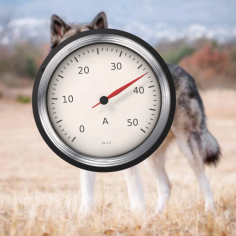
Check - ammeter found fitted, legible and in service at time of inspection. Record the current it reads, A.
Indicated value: 37 A
